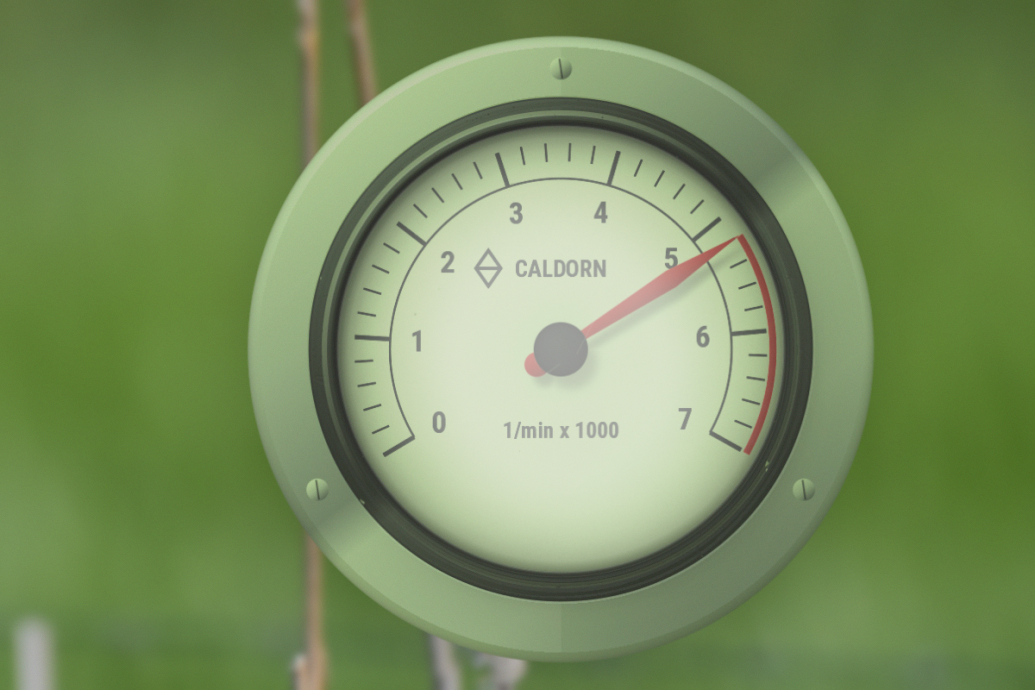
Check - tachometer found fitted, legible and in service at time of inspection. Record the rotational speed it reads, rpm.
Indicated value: 5200 rpm
